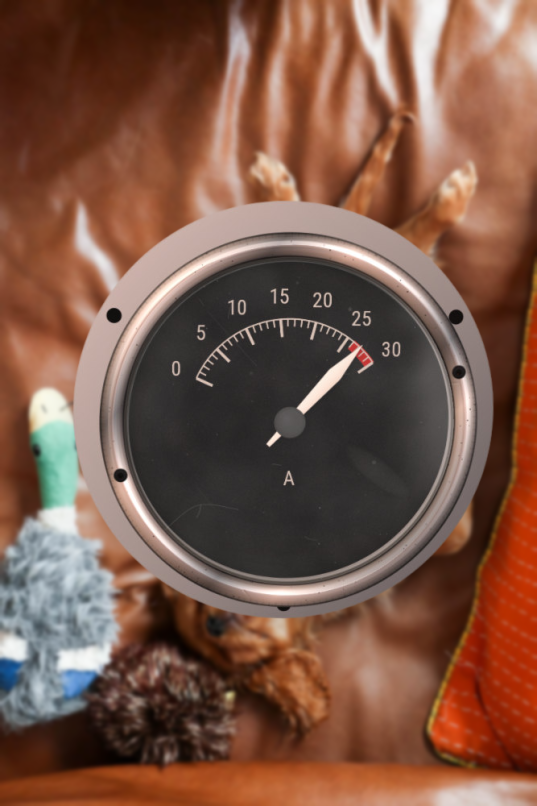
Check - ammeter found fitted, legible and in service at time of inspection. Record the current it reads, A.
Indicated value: 27 A
